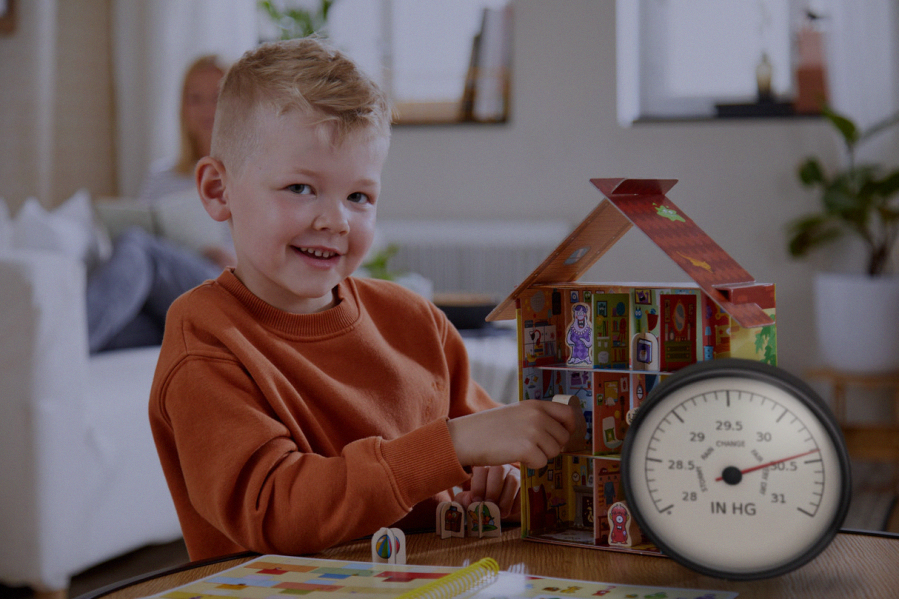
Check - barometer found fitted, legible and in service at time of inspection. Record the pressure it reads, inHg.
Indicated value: 30.4 inHg
